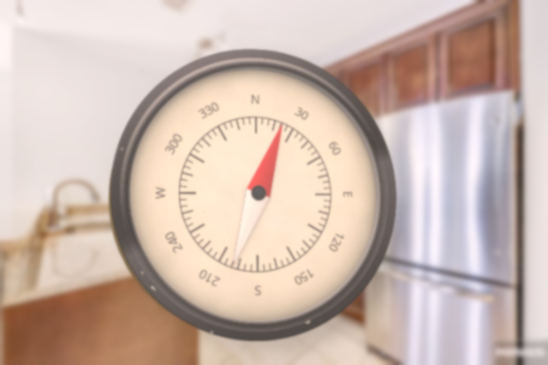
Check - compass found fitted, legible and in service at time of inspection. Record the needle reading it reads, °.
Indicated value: 20 °
